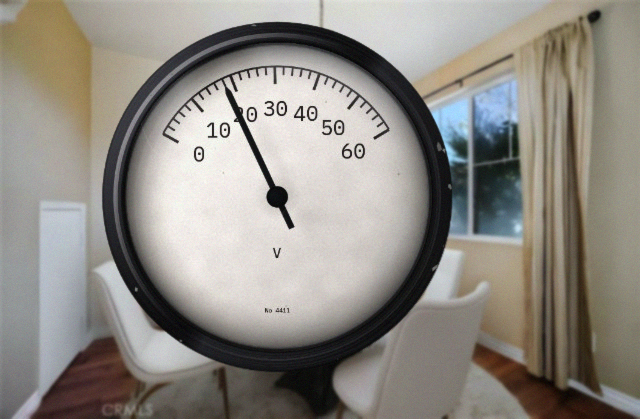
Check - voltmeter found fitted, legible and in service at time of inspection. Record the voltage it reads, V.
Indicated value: 18 V
